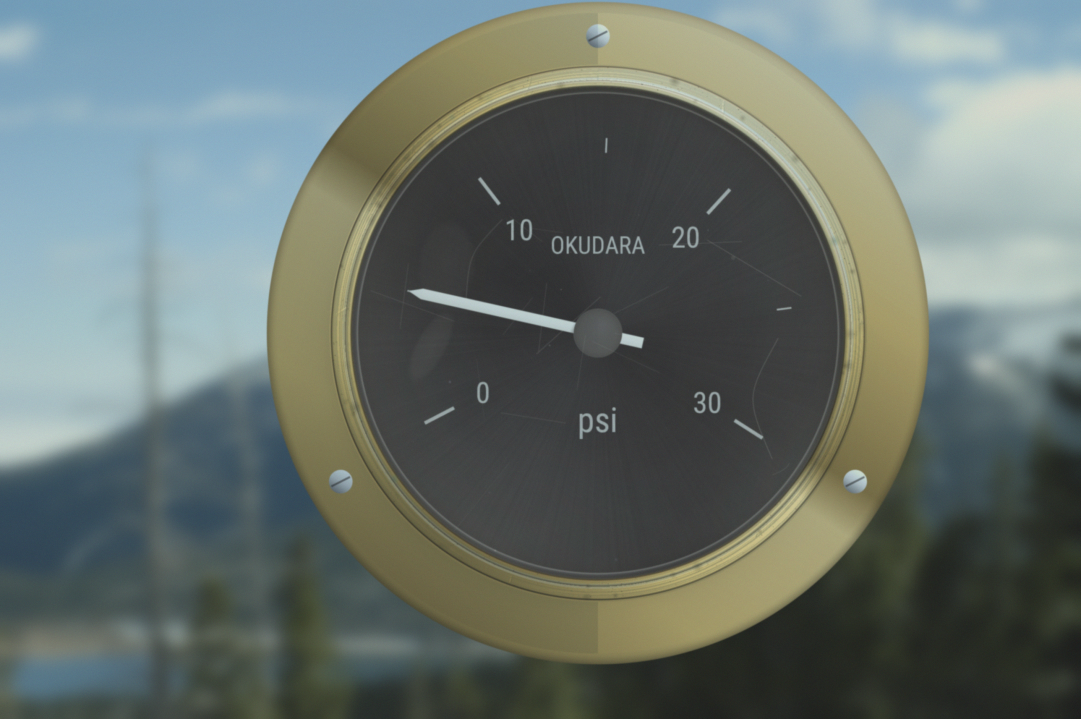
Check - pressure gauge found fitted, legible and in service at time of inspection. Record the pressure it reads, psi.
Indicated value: 5 psi
